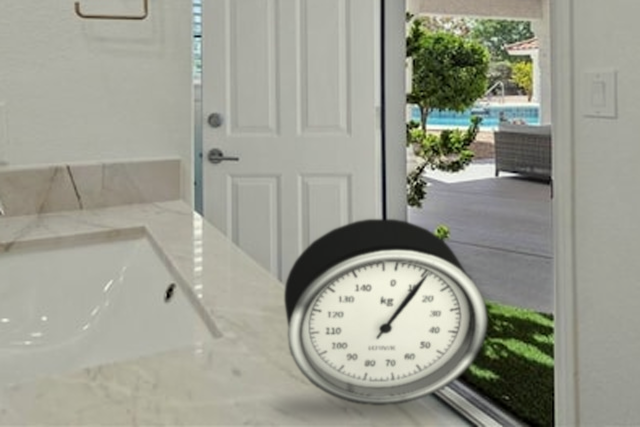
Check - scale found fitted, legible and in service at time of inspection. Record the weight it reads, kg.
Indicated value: 10 kg
